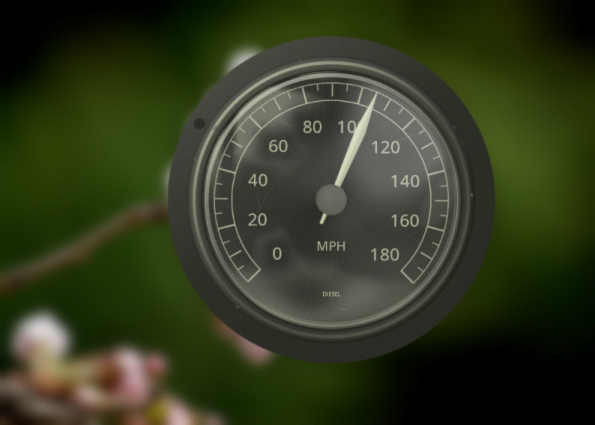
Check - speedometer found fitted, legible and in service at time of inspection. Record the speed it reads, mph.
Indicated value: 105 mph
